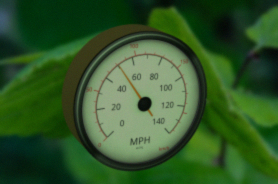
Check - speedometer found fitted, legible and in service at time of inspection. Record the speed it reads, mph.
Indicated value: 50 mph
